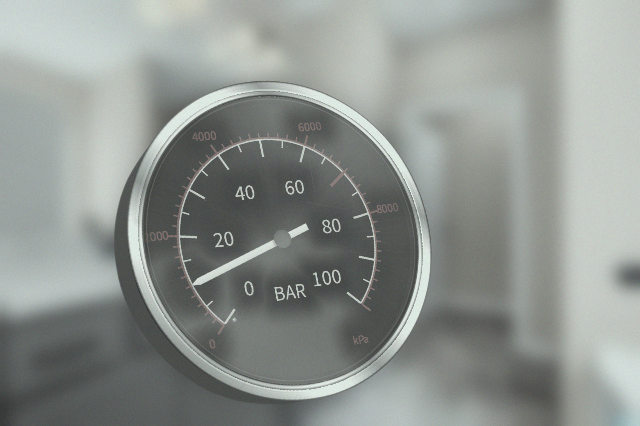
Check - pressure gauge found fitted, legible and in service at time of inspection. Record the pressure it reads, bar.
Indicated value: 10 bar
